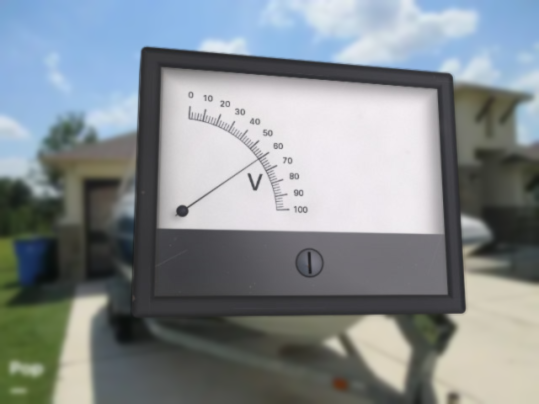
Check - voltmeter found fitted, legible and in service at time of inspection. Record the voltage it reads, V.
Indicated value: 60 V
